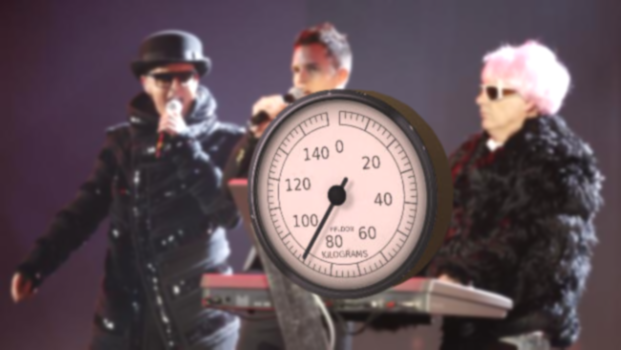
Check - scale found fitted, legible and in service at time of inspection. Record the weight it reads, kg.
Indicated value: 90 kg
